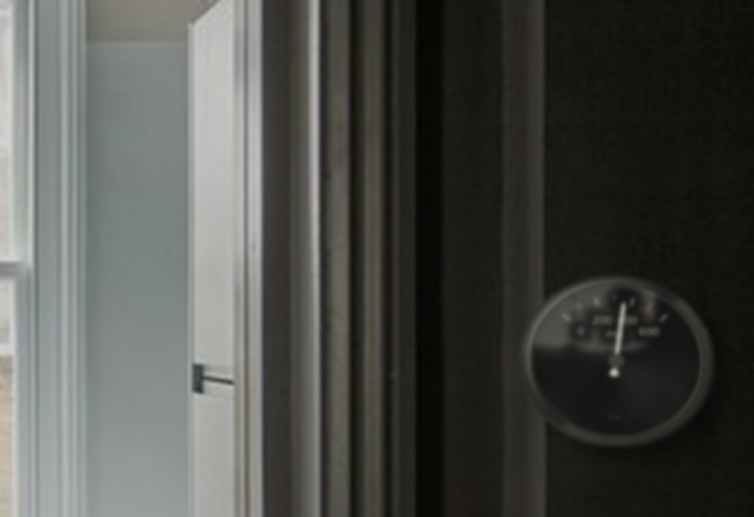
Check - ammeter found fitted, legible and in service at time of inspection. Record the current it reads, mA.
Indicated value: 350 mA
